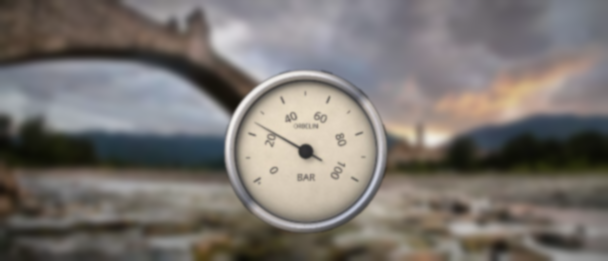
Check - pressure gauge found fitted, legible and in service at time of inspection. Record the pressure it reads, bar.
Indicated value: 25 bar
